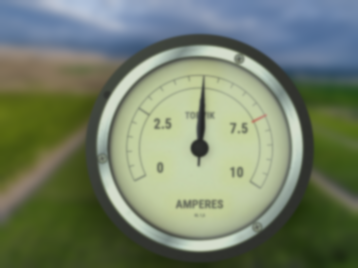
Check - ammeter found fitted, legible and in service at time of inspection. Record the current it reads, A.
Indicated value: 5 A
